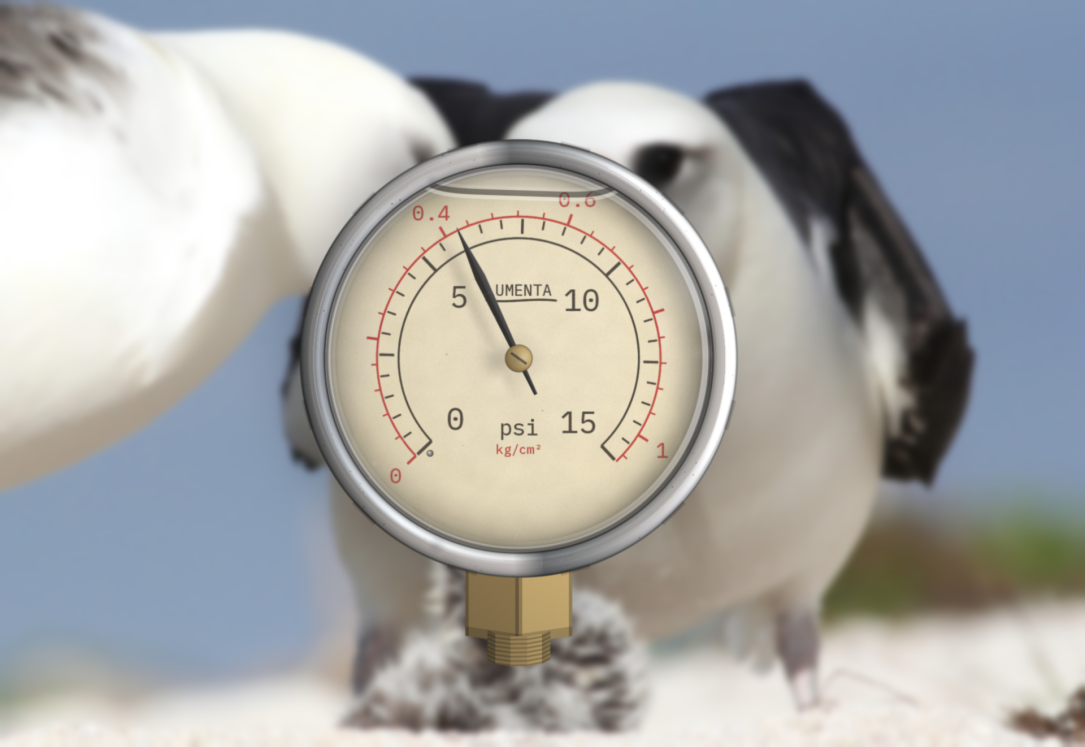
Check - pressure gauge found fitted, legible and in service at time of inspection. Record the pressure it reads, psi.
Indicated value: 6 psi
